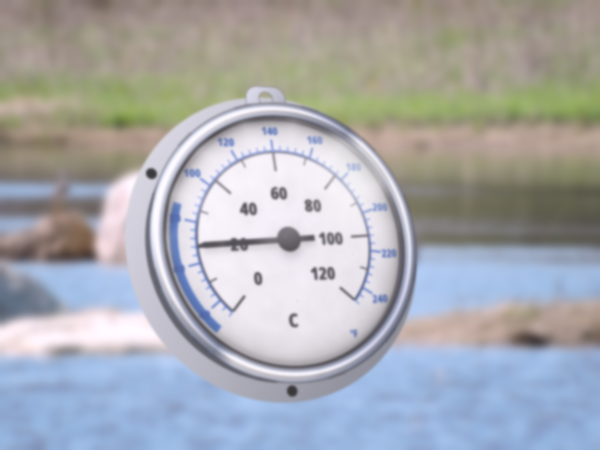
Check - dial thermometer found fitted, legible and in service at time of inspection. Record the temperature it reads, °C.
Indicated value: 20 °C
